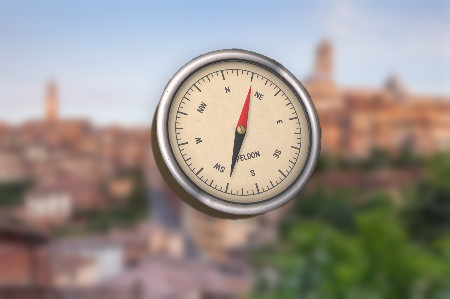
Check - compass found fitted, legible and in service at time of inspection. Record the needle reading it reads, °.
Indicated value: 30 °
